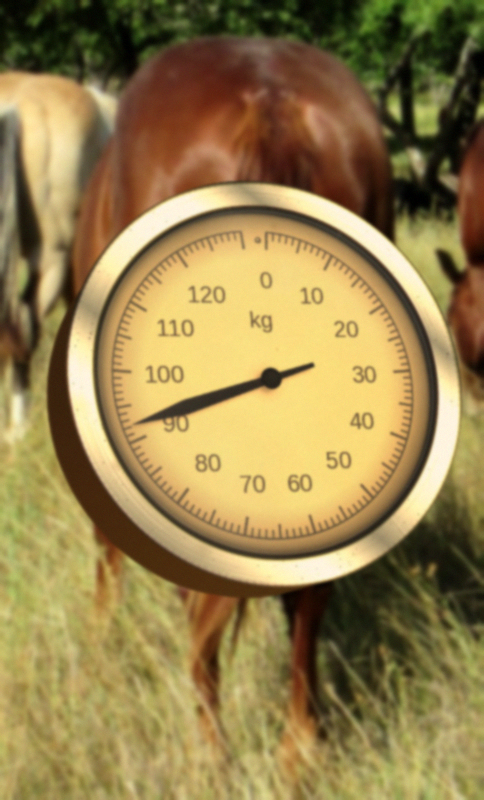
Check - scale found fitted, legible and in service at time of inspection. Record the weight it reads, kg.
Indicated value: 92 kg
